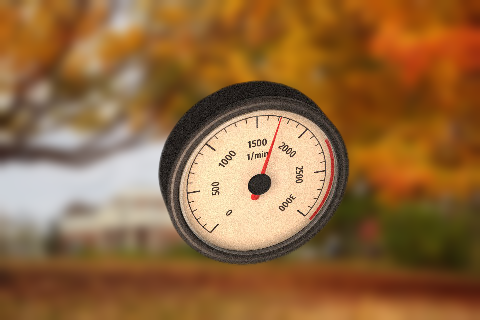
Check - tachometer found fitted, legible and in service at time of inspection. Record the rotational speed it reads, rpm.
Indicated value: 1700 rpm
